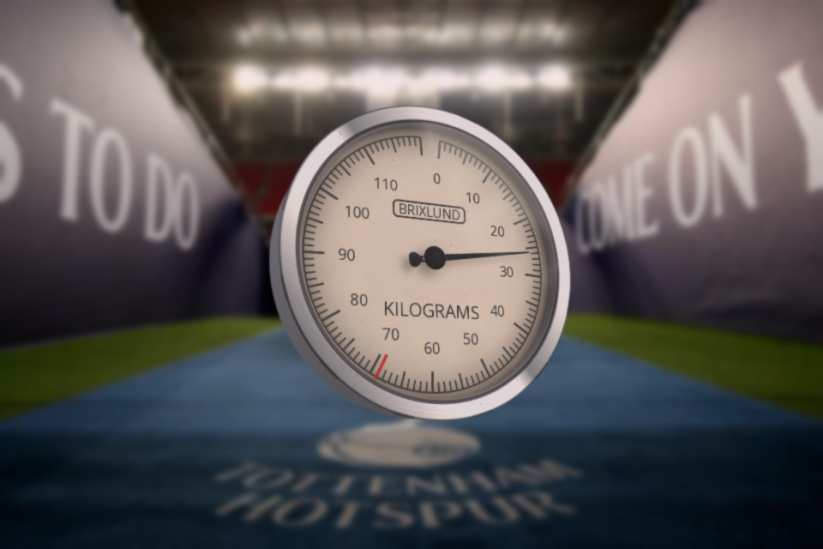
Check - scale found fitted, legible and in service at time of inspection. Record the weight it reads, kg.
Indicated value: 26 kg
